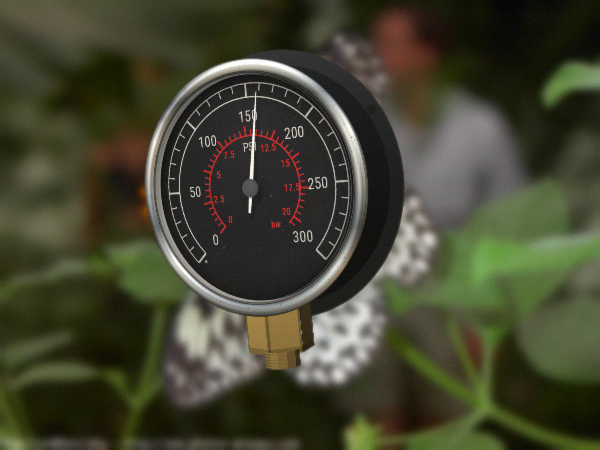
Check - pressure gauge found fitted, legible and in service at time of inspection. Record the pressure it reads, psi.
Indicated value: 160 psi
